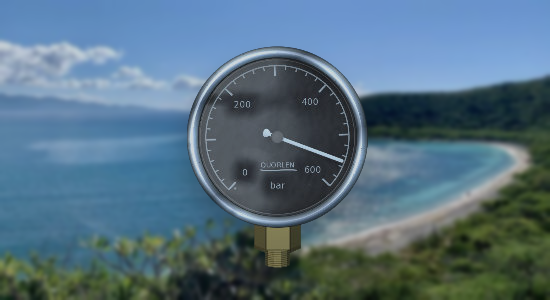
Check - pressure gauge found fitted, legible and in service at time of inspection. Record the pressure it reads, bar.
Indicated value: 550 bar
